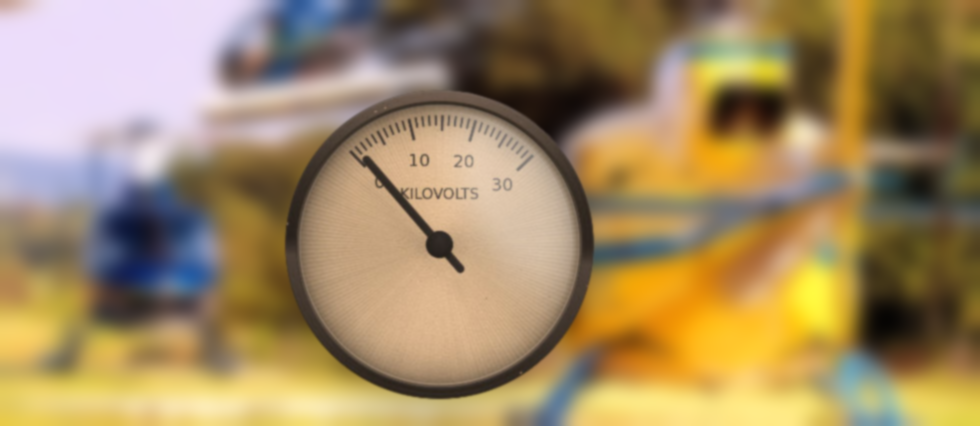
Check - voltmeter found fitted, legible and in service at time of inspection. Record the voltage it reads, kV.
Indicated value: 1 kV
